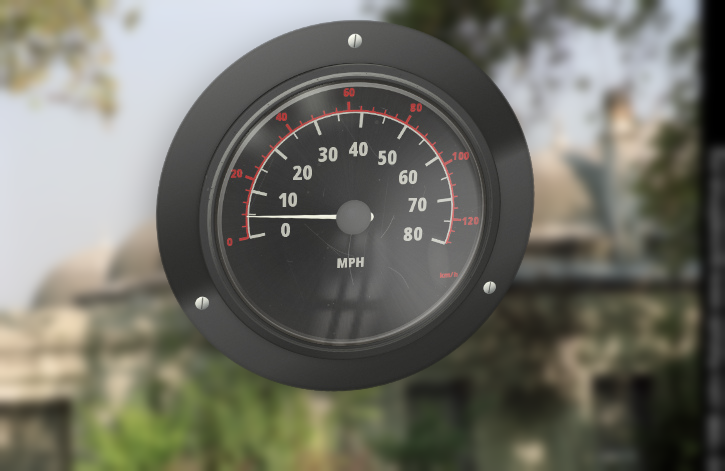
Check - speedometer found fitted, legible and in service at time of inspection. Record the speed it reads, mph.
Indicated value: 5 mph
